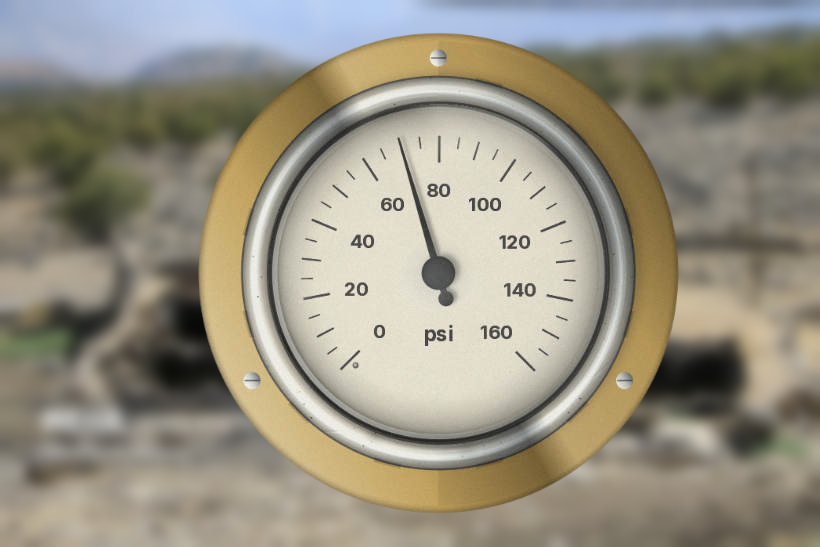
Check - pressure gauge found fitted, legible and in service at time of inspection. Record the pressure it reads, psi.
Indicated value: 70 psi
